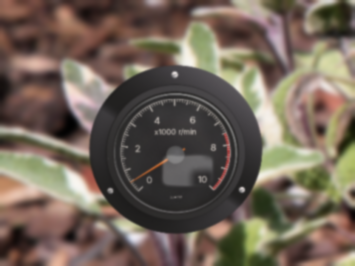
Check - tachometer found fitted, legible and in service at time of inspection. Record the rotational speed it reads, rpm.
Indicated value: 500 rpm
